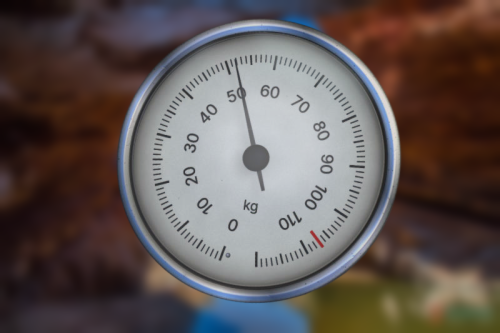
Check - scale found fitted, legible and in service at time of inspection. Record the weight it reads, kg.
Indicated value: 52 kg
